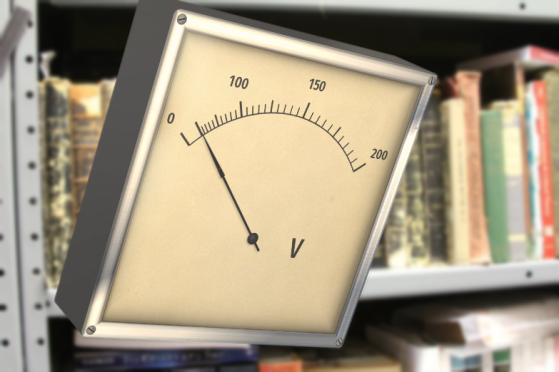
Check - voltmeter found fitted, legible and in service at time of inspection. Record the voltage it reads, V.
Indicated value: 50 V
